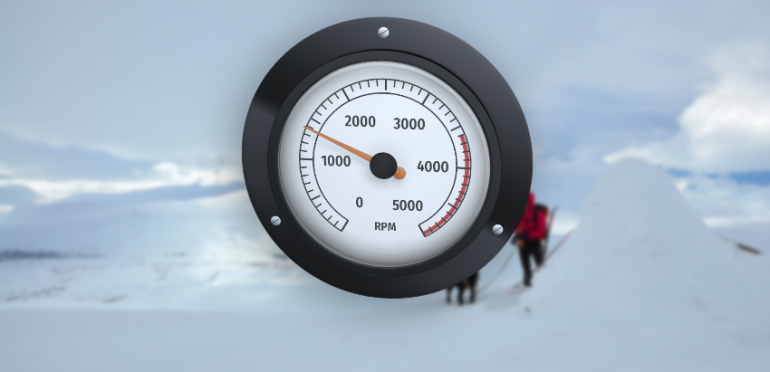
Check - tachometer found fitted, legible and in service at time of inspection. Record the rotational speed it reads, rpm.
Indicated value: 1400 rpm
